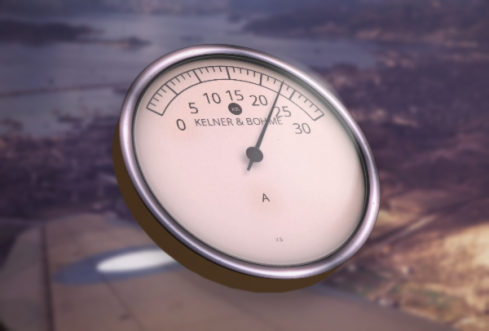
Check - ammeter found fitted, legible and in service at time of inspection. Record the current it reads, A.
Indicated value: 23 A
